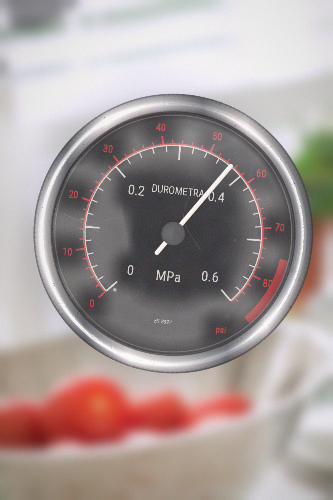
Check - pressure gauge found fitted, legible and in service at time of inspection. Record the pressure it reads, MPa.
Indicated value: 0.38 MPa
